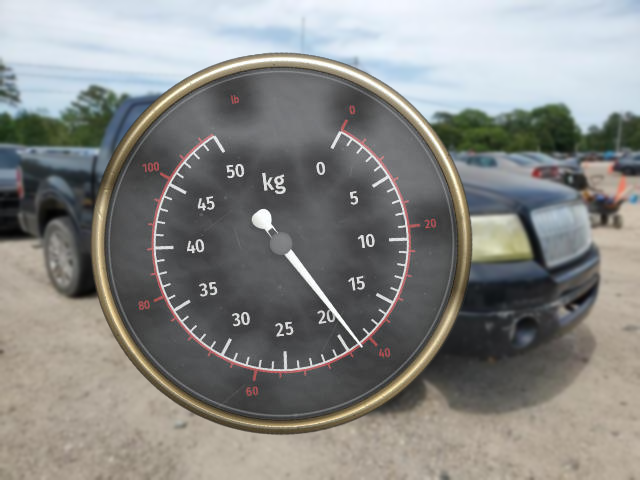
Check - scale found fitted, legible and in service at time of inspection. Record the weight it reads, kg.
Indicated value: 19 kg
